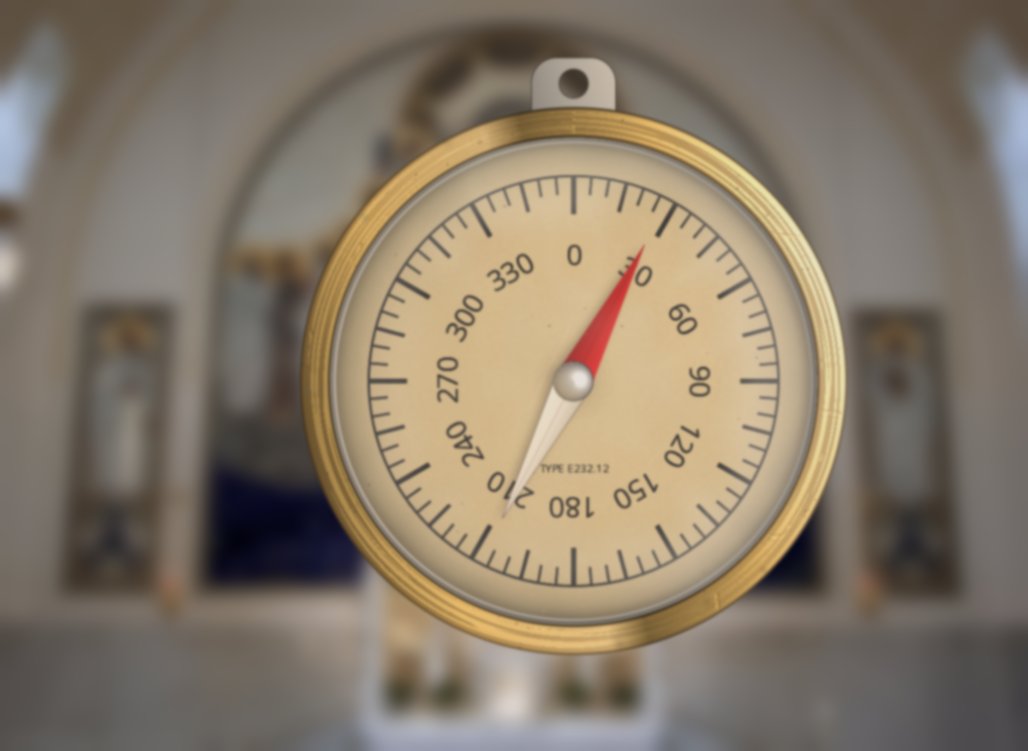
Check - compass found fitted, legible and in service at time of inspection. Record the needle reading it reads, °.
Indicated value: 27.5 °
